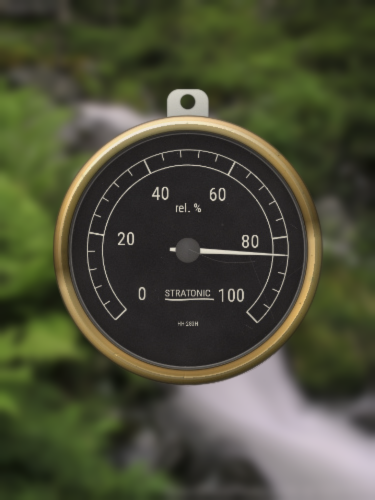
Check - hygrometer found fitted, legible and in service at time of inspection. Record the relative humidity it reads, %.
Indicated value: 84 %
